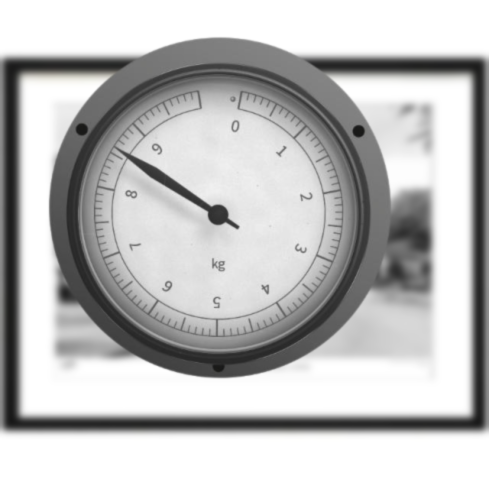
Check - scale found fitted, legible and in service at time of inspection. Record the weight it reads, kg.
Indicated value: 8.6 kg
